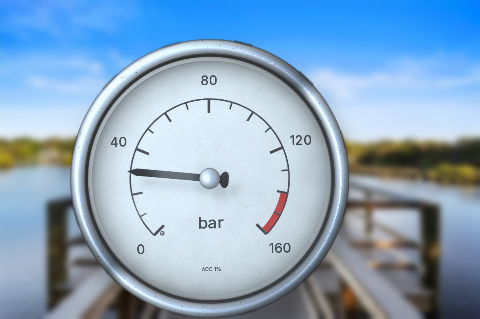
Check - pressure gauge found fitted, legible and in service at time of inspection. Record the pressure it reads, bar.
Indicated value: 30 bar
